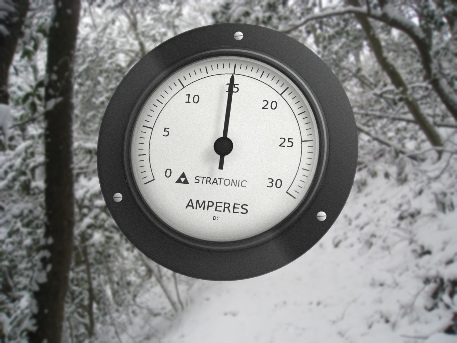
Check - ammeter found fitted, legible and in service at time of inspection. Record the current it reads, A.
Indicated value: 15 A
